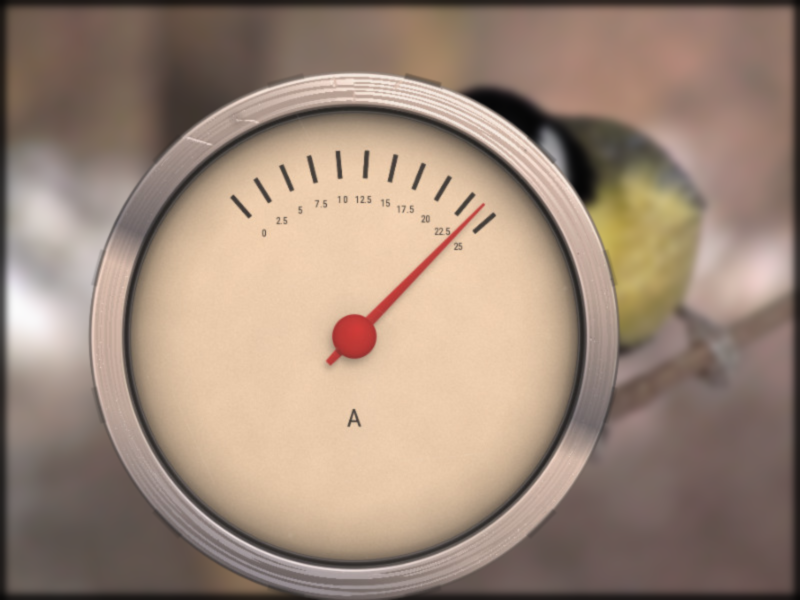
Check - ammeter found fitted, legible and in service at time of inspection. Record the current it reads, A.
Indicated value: 23.75 A
